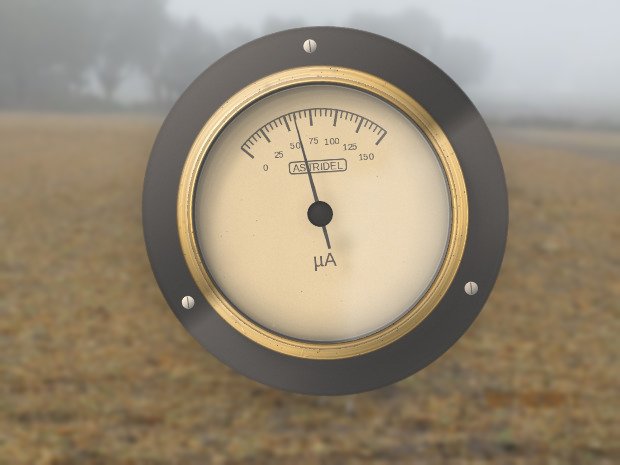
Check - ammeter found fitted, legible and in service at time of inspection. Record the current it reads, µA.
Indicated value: 60 µA
